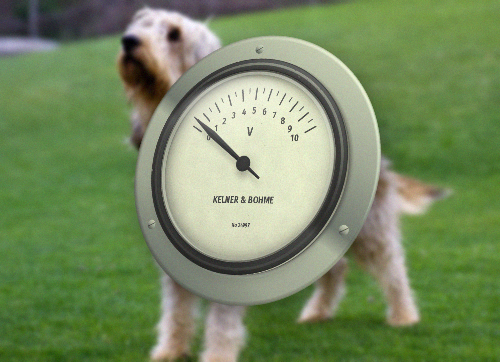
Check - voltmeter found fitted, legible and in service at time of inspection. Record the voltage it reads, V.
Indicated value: 0.5 V
